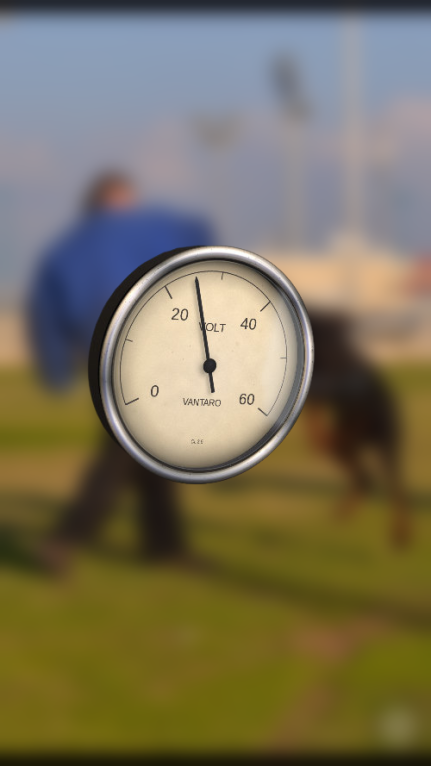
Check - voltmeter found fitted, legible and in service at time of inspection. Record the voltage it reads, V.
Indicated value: 25 V
